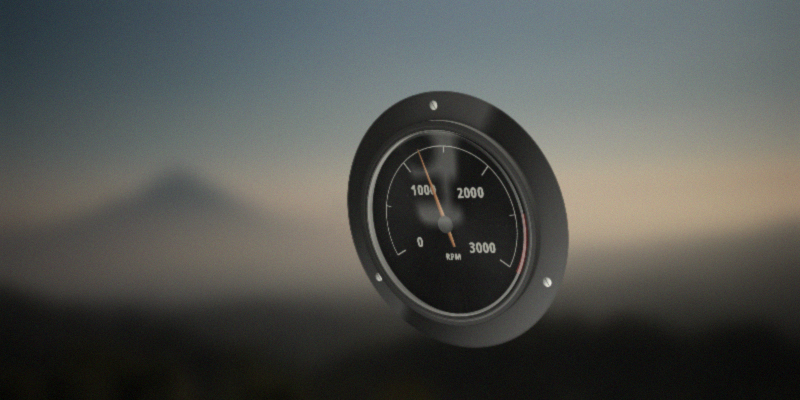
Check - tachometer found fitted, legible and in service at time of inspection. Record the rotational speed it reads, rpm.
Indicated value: 1250 rpm
